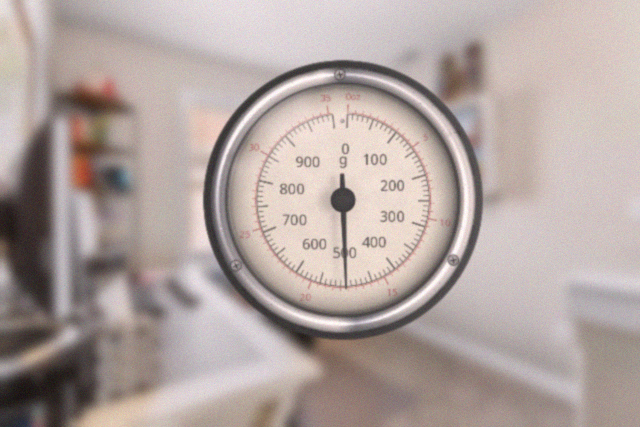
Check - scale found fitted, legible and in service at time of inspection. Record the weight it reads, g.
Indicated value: 500 g
